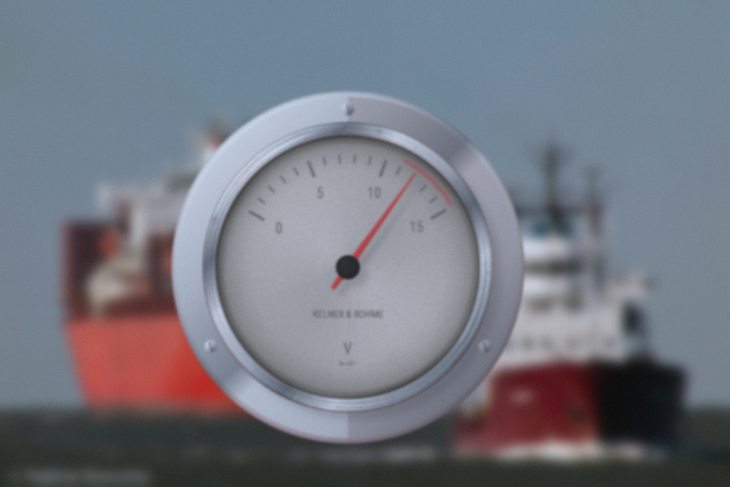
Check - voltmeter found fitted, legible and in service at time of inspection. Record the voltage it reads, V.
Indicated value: 12 V
